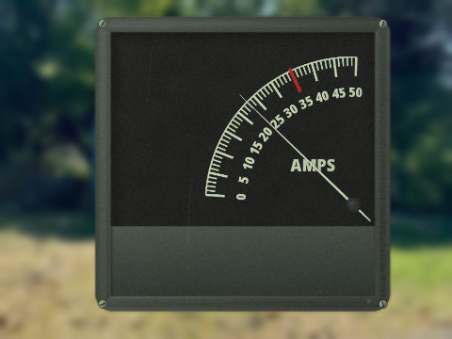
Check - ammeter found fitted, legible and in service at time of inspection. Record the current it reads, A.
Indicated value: 23 A
